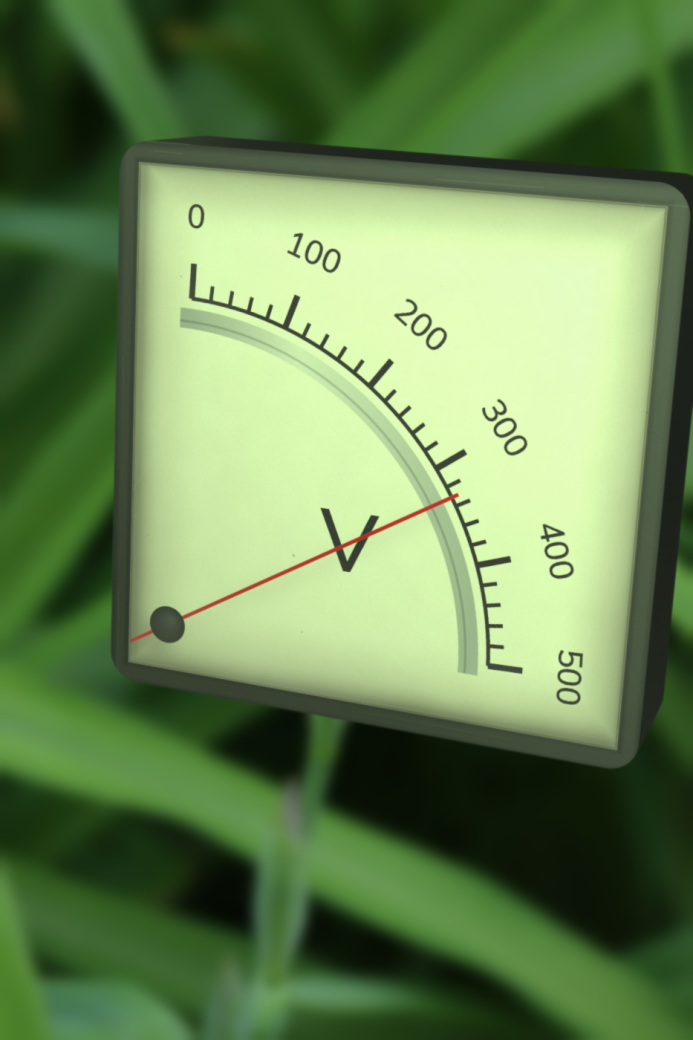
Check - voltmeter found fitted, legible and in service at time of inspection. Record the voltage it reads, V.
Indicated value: 330 V
